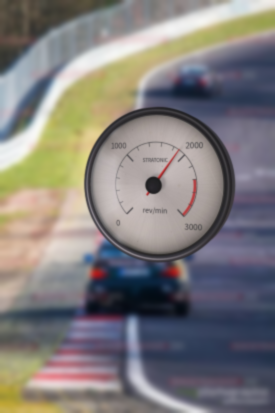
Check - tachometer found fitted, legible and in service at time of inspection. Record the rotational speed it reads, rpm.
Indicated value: 1900 rpm
